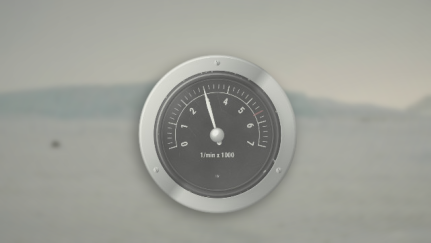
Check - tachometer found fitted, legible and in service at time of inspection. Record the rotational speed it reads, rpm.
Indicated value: 3000 rpm
